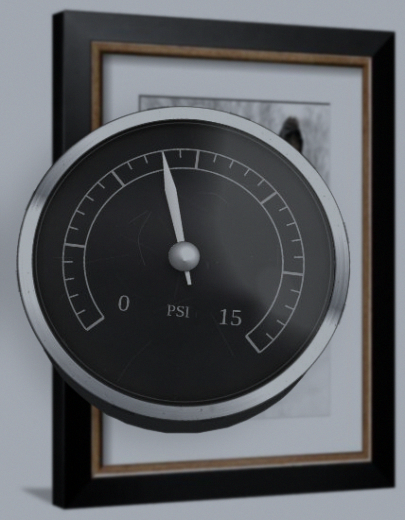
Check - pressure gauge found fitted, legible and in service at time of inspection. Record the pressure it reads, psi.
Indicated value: 6.5 psi
